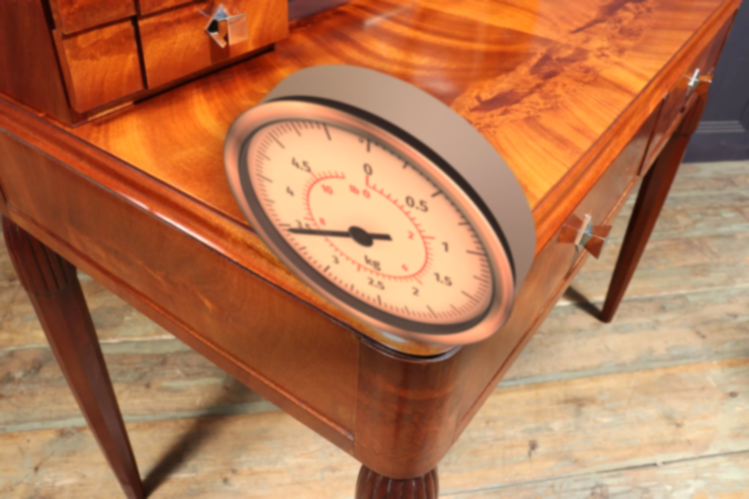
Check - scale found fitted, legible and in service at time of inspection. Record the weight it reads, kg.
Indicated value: 3.5 kg
